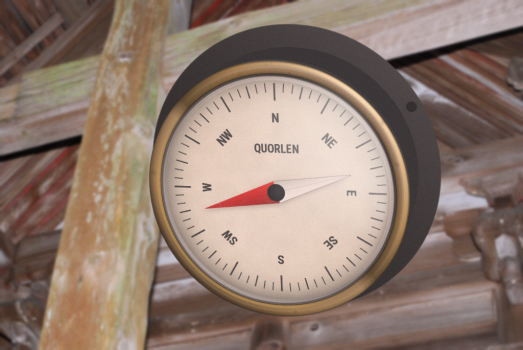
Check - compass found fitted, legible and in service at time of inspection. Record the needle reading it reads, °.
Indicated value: 255 °
